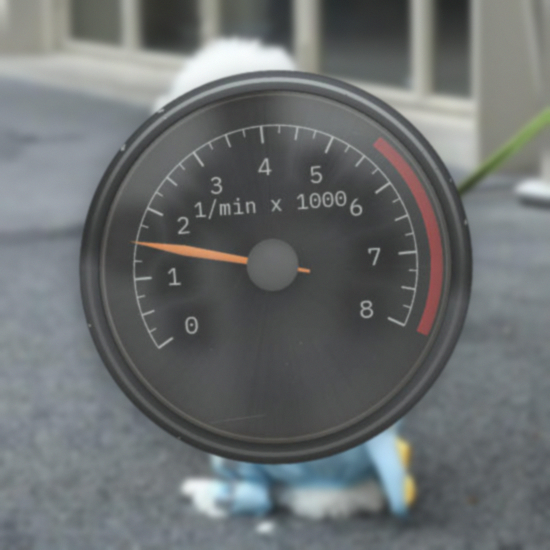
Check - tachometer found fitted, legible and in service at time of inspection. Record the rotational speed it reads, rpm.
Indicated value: 1500 rpm
